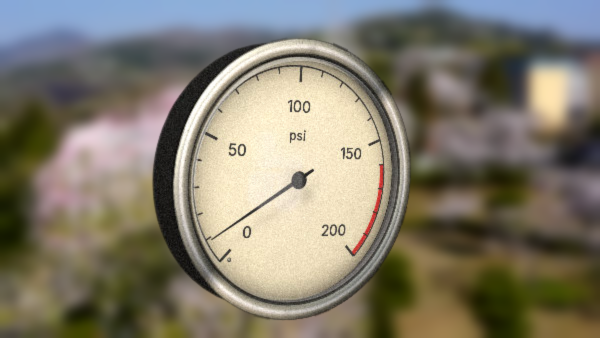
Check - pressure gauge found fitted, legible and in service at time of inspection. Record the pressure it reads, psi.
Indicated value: 10 psi
